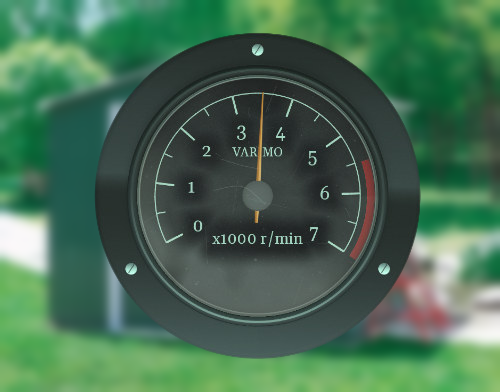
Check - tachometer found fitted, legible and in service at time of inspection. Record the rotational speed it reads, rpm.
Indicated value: 3500 rpm
